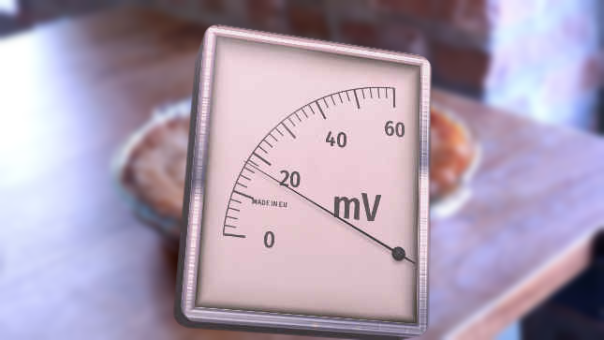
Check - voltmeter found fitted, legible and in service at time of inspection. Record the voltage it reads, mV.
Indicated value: 17 mV
